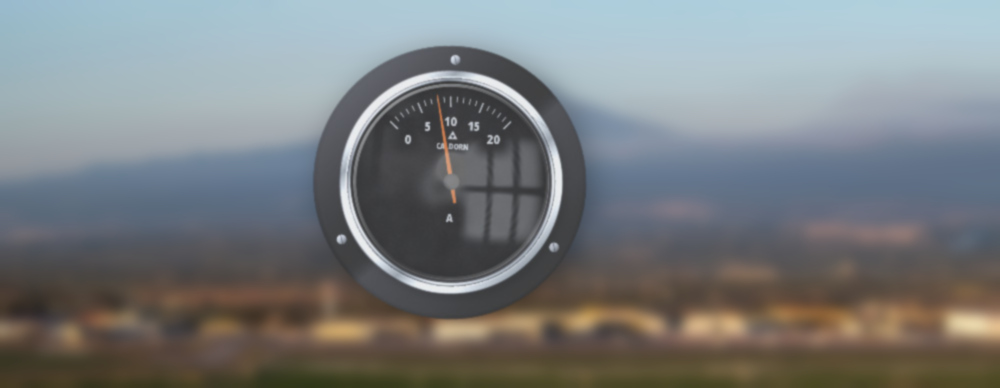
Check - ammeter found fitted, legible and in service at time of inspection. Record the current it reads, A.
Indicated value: 8 A
